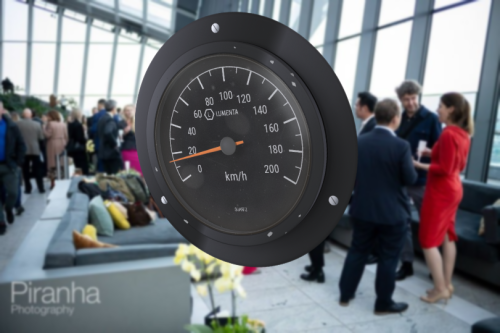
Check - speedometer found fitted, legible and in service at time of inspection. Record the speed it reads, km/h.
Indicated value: 15 km/h
